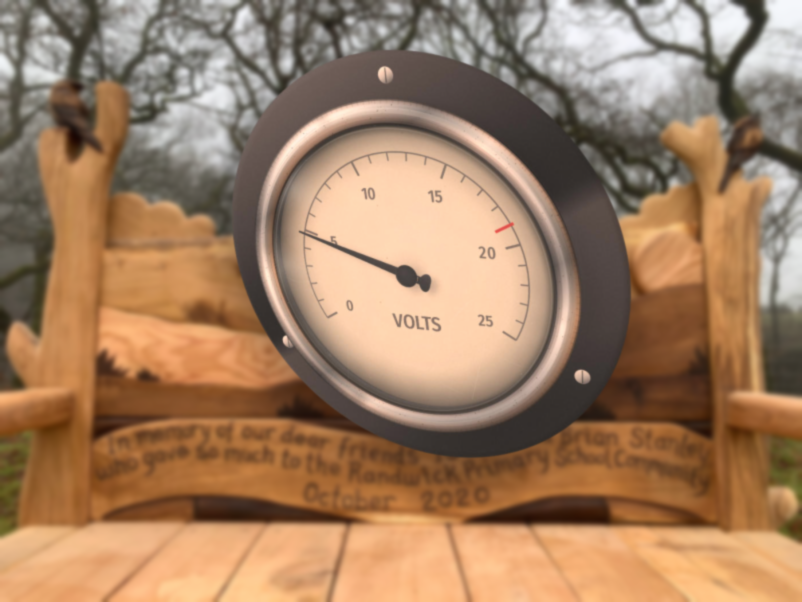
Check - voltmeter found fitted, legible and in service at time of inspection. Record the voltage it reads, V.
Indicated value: 5 V
